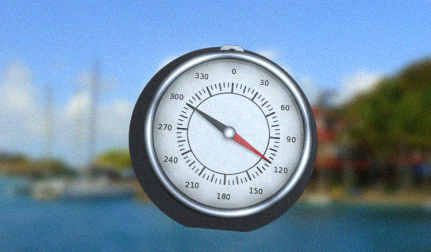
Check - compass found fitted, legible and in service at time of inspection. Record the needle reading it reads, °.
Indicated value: 120 °
